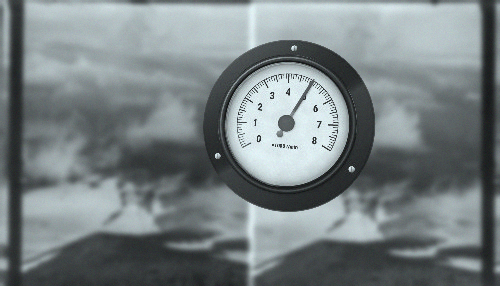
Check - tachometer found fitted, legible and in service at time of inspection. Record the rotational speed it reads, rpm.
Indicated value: 5000 rpm
